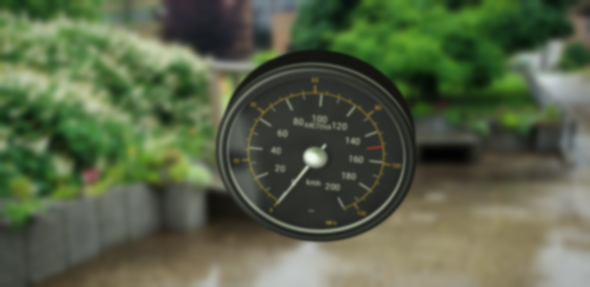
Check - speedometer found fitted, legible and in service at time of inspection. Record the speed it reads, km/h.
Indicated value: 0 km/h
